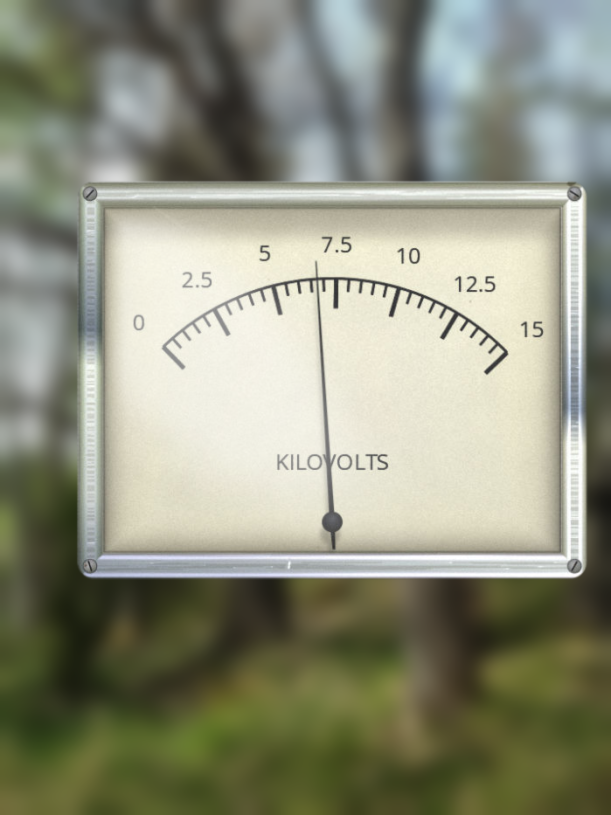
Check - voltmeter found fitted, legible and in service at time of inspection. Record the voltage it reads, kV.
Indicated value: 6.75 kV
